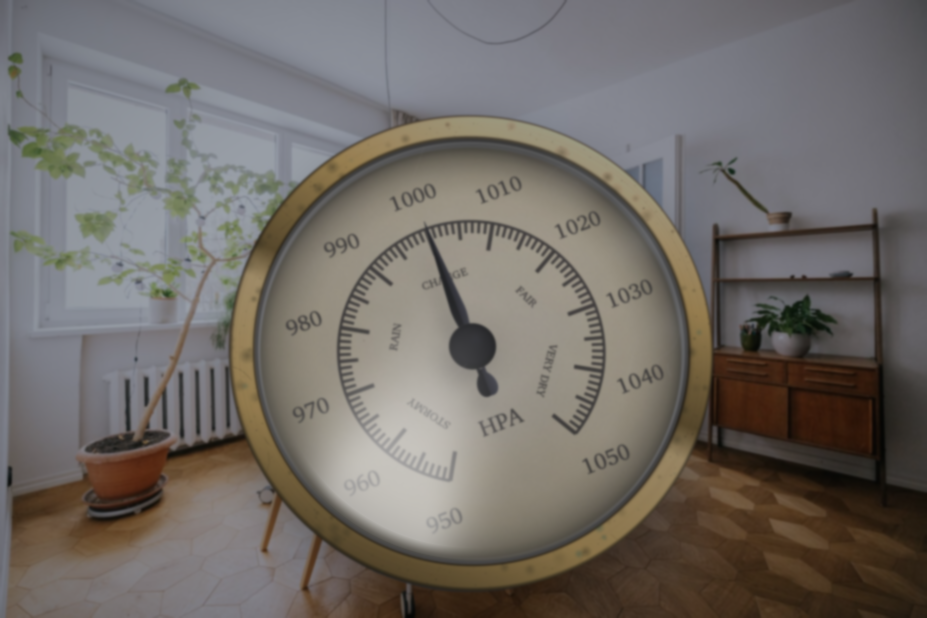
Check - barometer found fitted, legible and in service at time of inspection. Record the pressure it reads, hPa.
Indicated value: 1000 hPa
